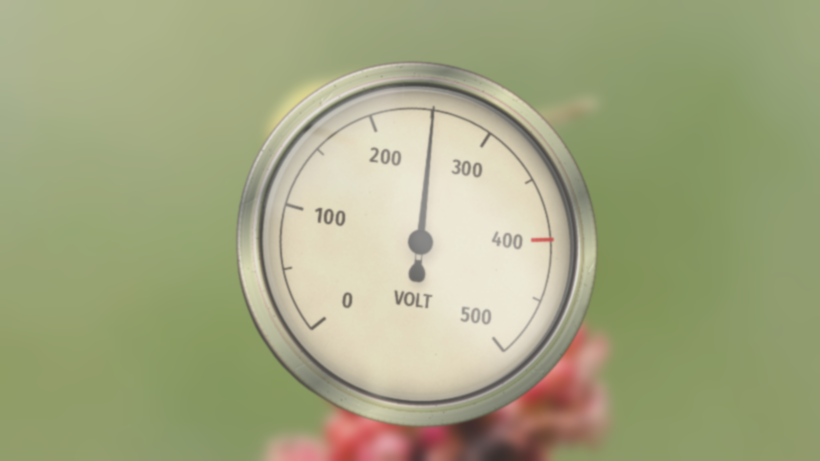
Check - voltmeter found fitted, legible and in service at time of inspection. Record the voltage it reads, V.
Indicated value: 250 V
